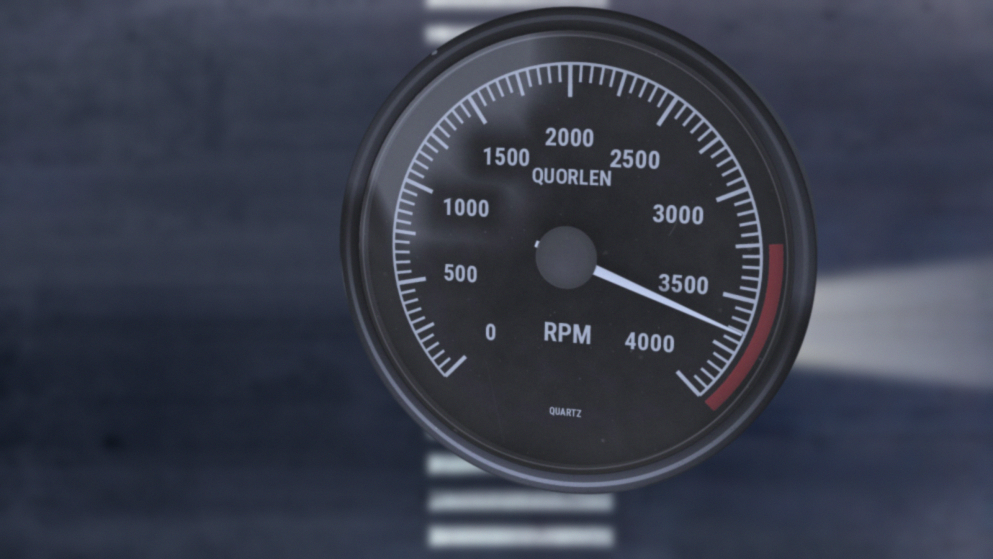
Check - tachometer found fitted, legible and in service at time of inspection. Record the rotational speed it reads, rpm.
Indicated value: 3650 rpm
